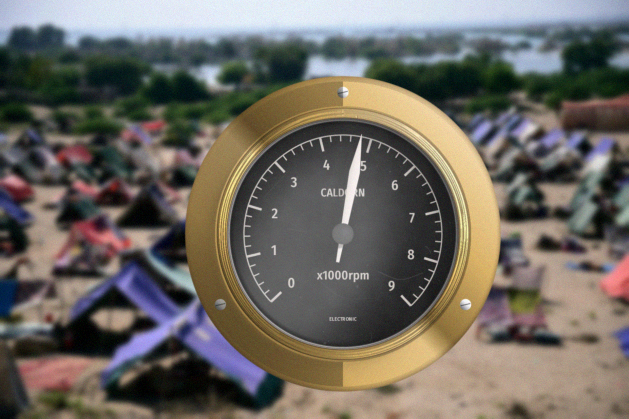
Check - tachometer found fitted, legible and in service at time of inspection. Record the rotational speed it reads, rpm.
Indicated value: 4800 rpm
